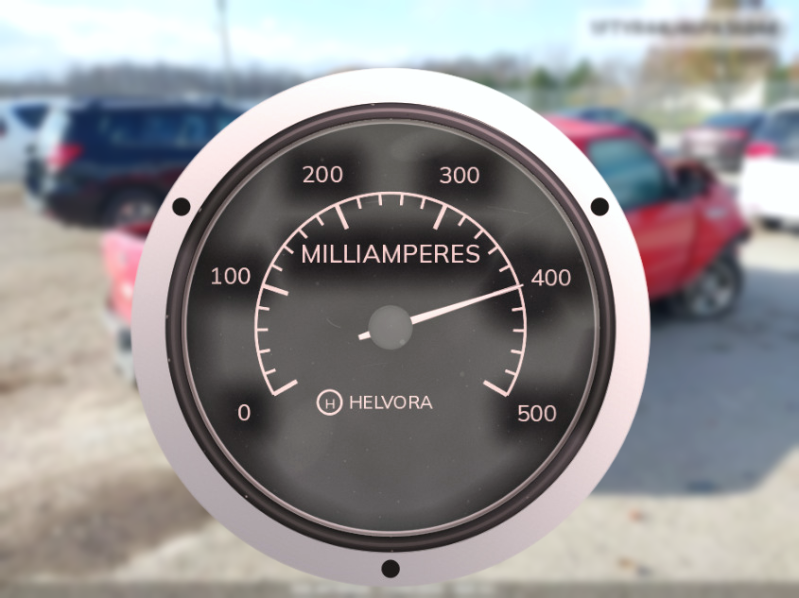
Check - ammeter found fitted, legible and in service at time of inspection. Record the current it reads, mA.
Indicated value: 400 mA
